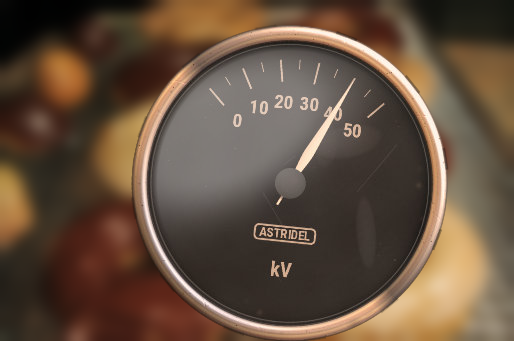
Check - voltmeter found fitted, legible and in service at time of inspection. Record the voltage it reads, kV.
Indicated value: 40 kV
